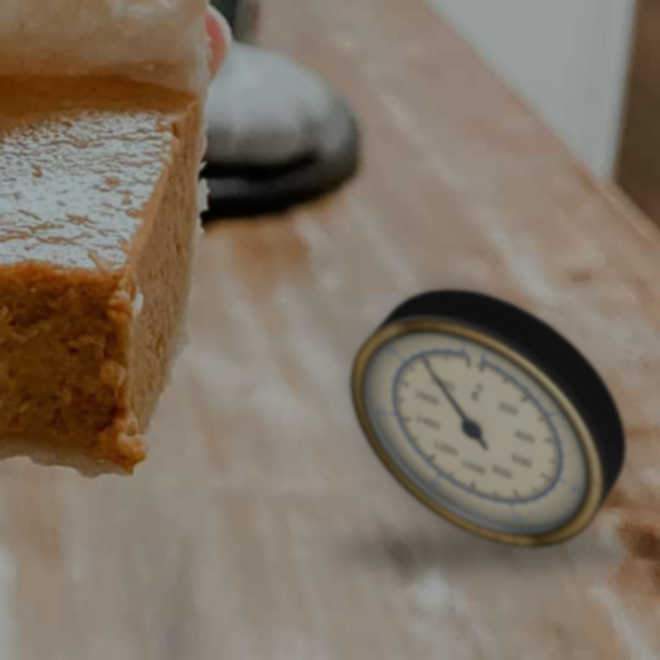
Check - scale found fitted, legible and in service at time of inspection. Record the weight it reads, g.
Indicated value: 1800 g
